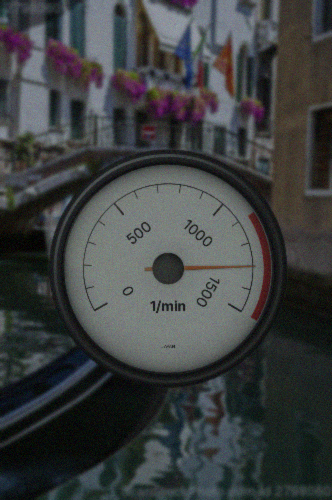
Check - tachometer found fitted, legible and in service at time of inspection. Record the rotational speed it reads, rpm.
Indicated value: 1300 rpm
